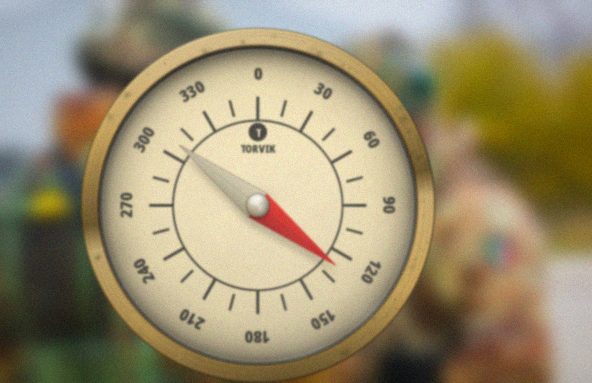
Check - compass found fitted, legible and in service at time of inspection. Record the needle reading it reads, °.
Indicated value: 127.5 °
